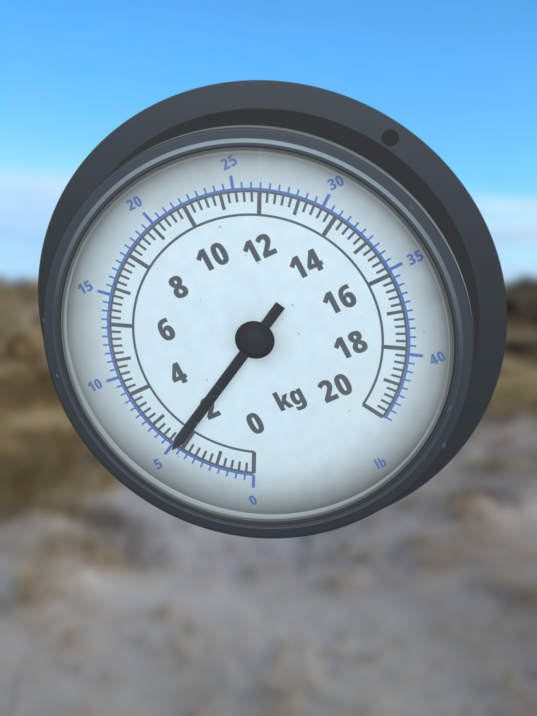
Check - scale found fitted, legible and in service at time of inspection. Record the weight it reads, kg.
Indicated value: 2.2 kg
